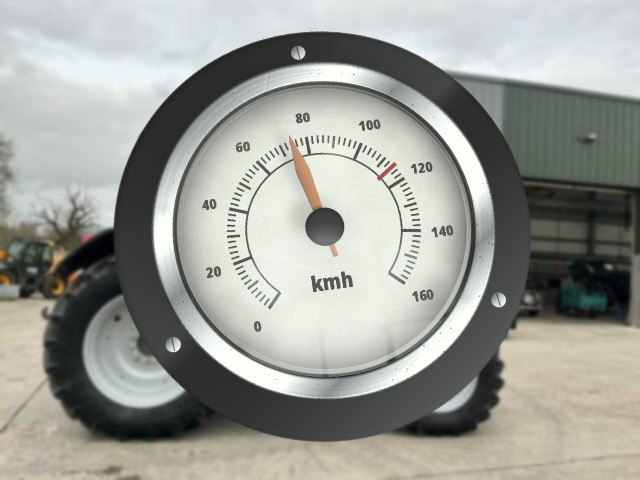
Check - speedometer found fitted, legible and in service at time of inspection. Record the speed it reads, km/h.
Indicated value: 74 km/h
